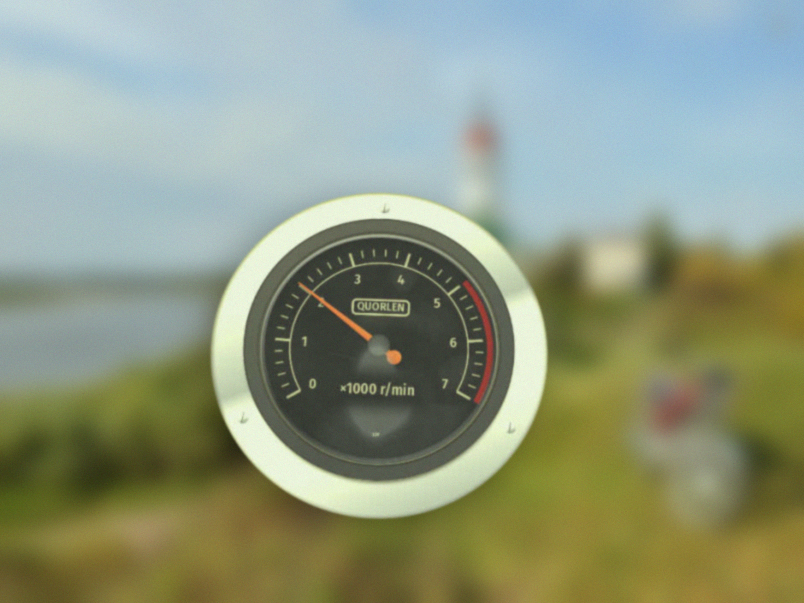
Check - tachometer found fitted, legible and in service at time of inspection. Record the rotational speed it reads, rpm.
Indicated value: 2000 rpm
